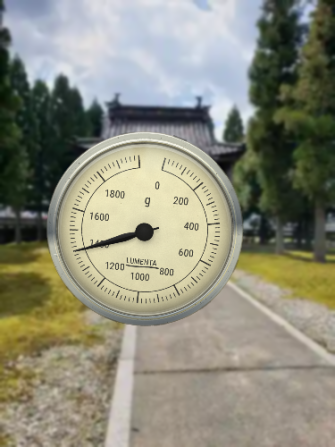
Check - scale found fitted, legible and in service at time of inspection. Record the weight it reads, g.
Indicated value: 1400 g
